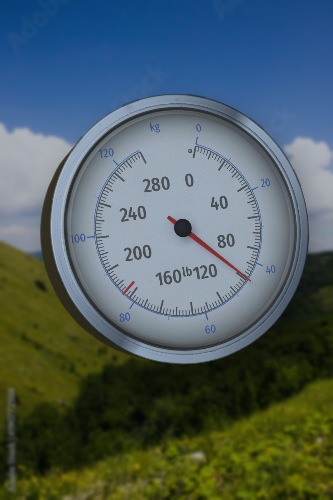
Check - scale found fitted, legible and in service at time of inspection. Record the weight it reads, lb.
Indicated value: 100 lb
